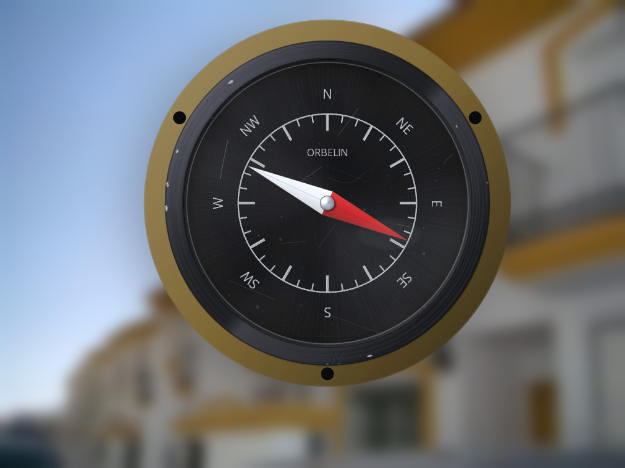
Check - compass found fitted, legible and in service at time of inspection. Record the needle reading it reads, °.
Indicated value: 115 °
